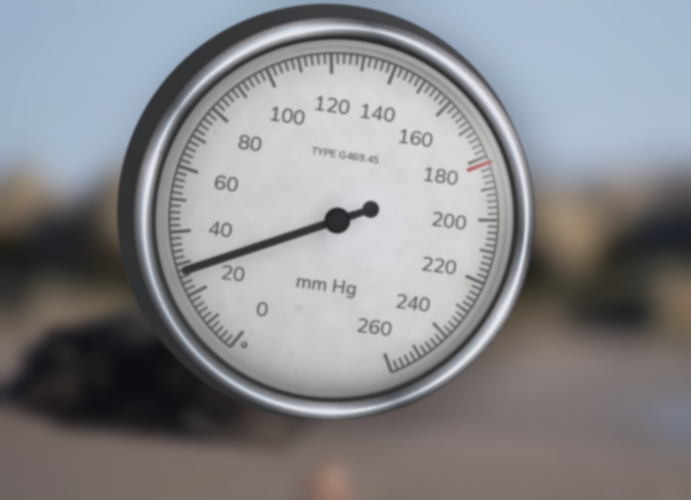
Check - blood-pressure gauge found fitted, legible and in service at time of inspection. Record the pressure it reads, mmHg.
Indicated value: 28 mmHg
